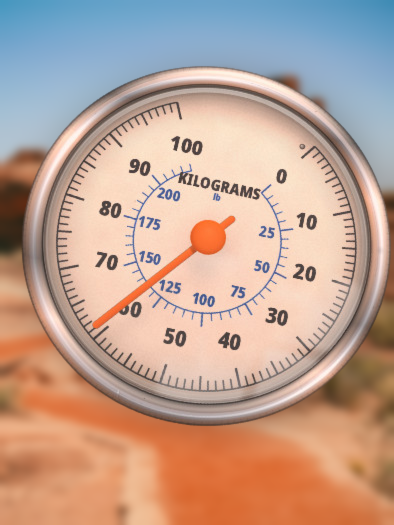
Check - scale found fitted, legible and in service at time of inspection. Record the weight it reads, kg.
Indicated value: 61 kg
